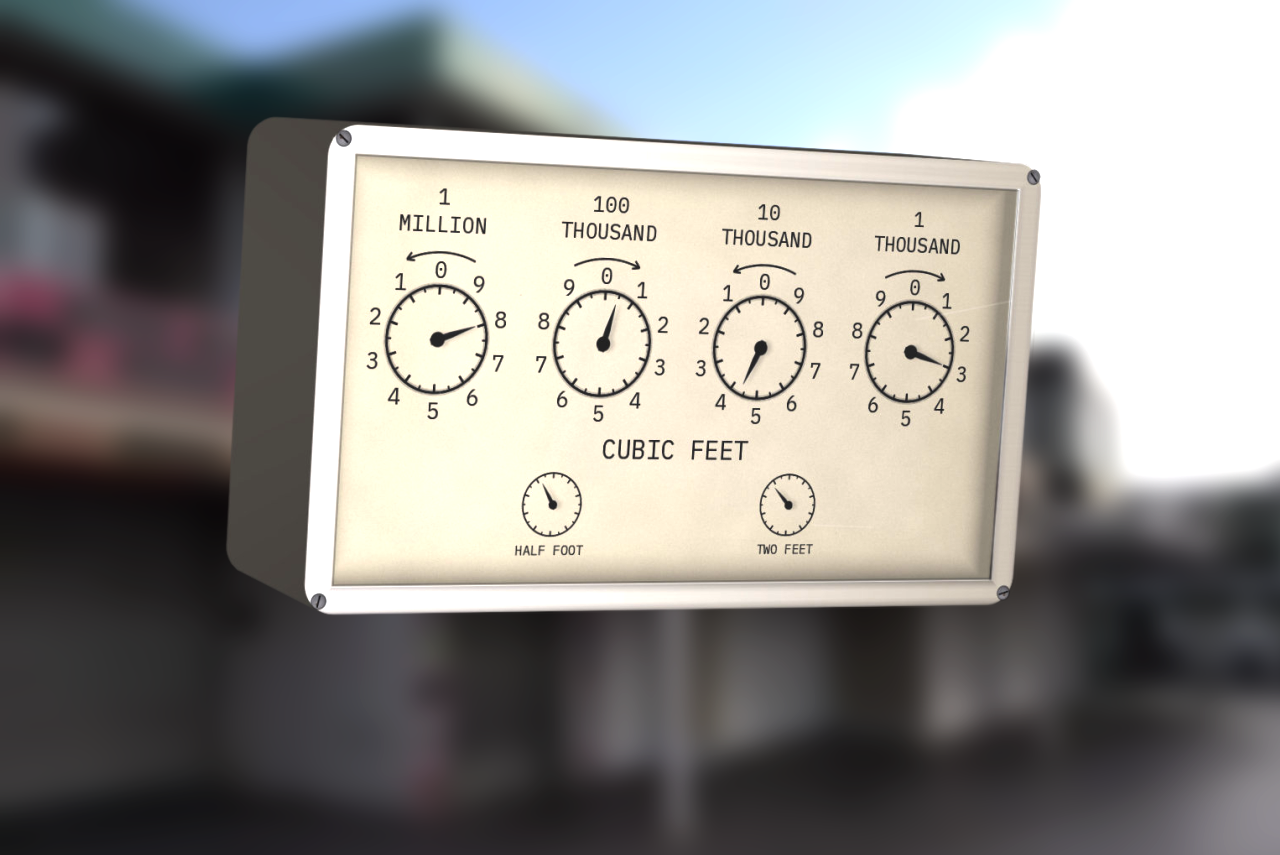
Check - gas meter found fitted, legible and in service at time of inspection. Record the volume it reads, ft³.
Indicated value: 804300 ft³
